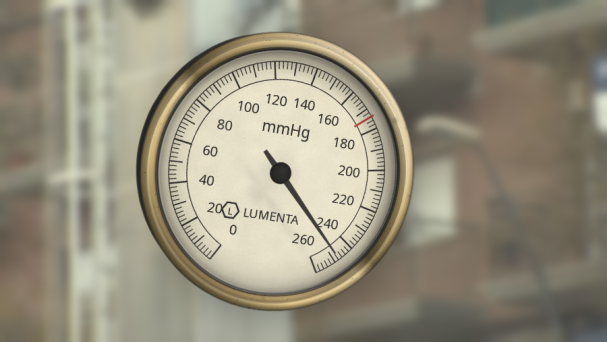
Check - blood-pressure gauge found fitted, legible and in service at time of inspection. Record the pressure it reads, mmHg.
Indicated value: 248 mmHg
